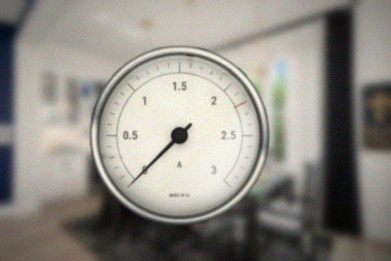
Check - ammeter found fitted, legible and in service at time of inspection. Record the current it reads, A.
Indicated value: 0 A
